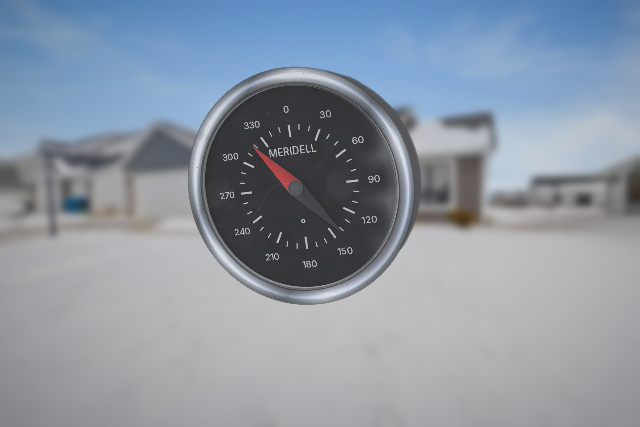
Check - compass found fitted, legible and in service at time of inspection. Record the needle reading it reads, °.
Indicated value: 320 °
